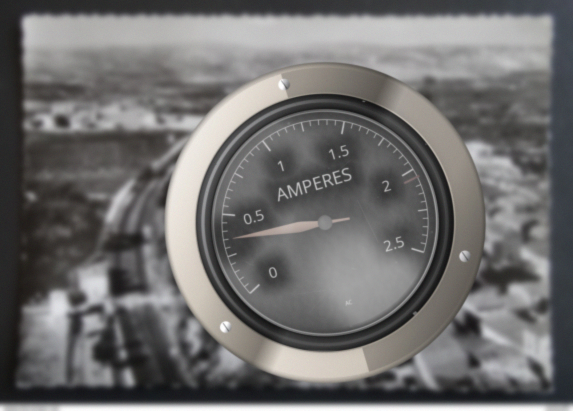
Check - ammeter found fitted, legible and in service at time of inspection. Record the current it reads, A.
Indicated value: 0.35 A
